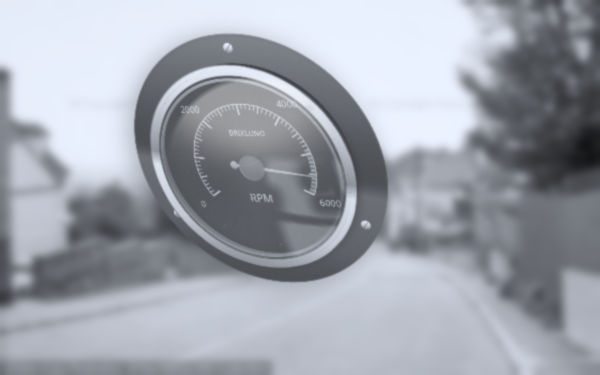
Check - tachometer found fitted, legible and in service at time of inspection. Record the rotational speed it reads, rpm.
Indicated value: 5500 rpm
